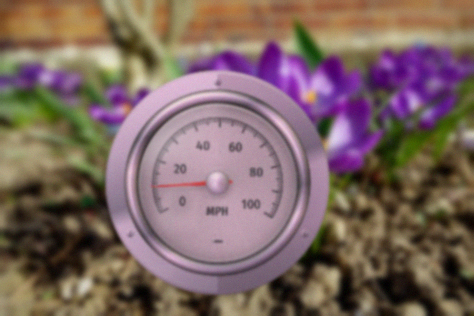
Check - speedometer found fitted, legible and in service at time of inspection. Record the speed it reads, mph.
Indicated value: 10 mph
